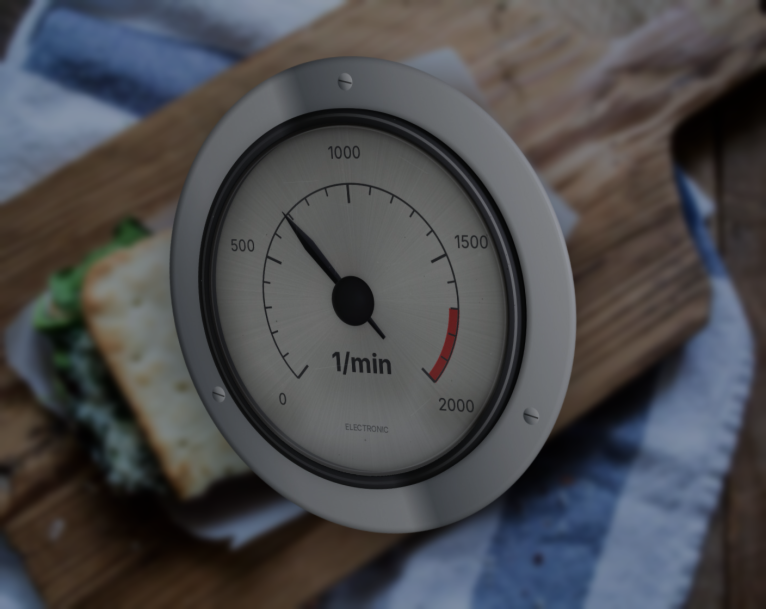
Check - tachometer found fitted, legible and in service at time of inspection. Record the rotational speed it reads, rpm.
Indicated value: 700 rpm
